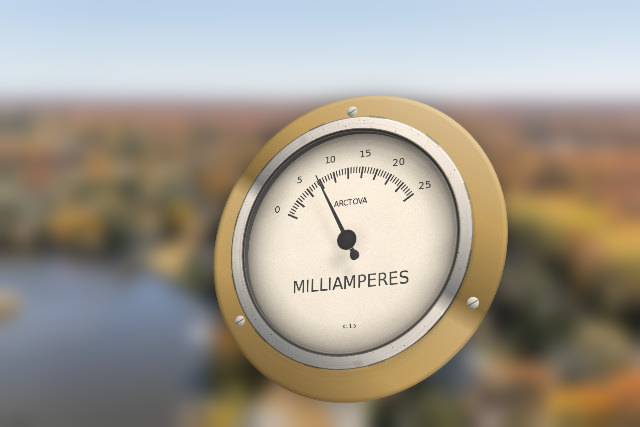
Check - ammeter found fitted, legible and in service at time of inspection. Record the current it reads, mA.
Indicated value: 7.5 mA
